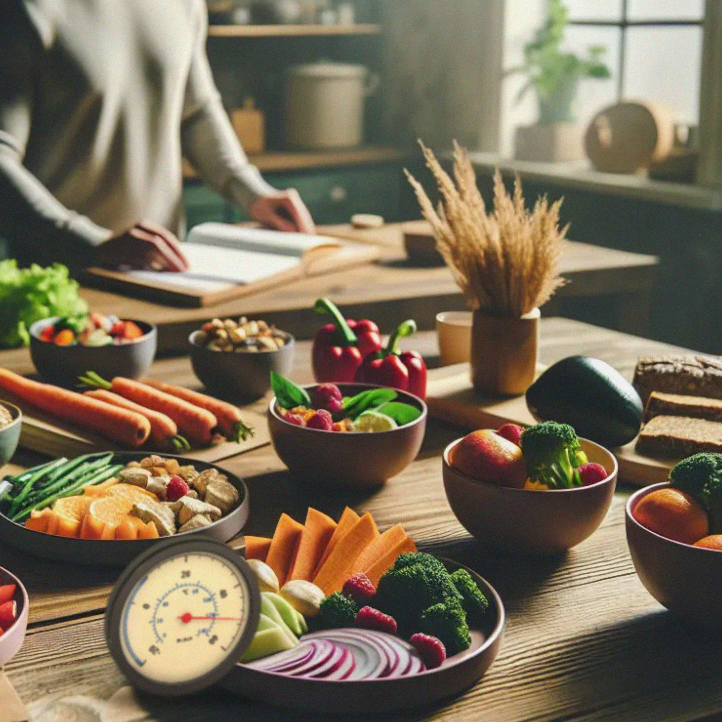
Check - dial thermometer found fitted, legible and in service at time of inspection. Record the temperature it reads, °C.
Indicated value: 50 °C
